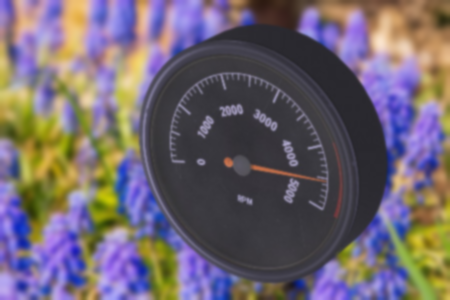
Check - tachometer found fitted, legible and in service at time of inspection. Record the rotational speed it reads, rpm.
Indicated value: 4500 rpm
